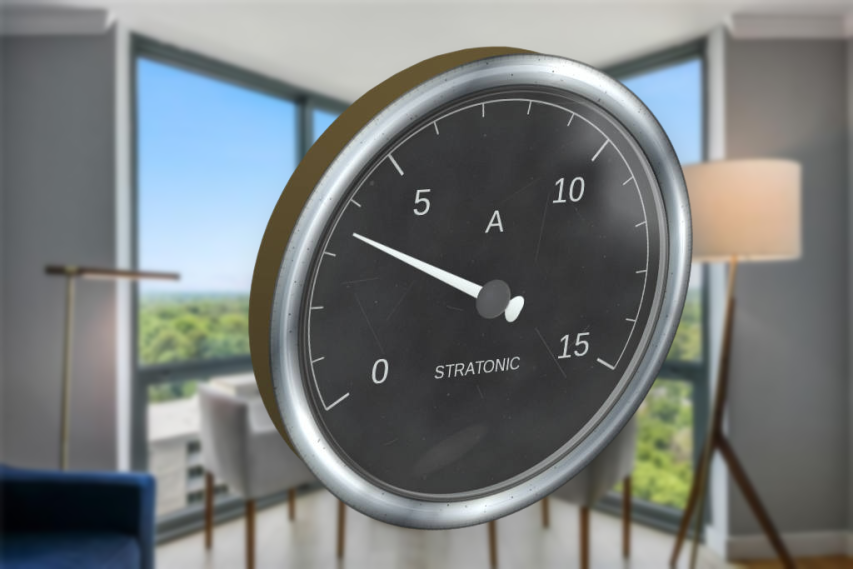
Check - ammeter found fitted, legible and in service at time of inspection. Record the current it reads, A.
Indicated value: 3.5 A
